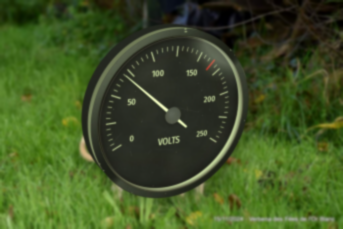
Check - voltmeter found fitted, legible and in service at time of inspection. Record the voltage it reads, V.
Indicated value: 70 V
